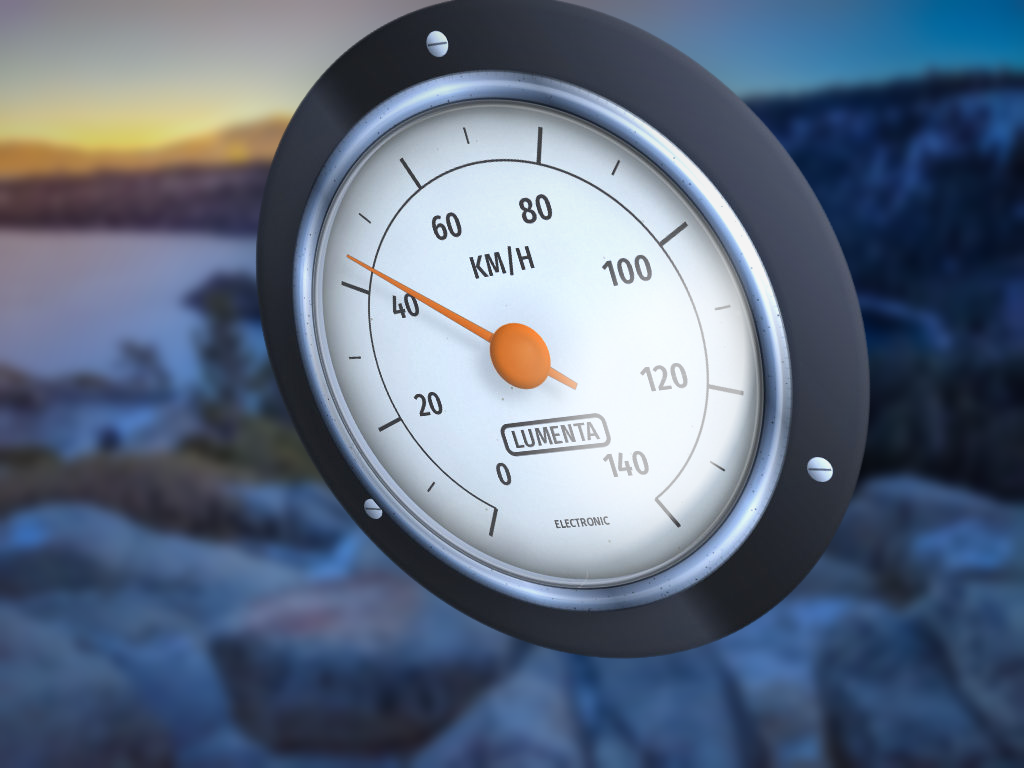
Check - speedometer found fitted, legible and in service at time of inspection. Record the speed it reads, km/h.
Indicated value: 45 km/h
